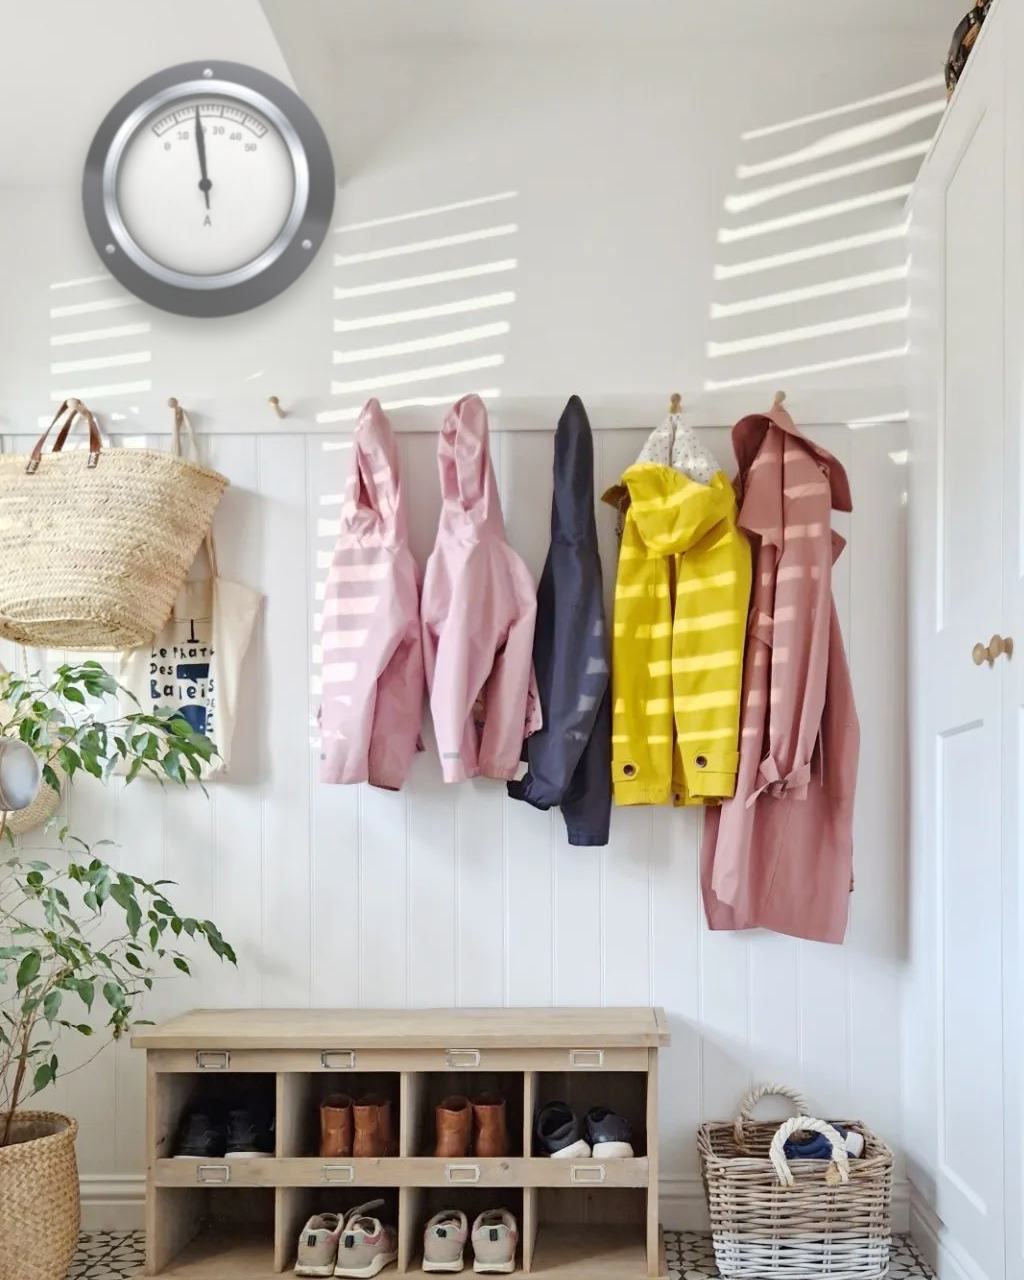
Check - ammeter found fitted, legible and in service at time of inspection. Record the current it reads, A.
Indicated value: 20 A
